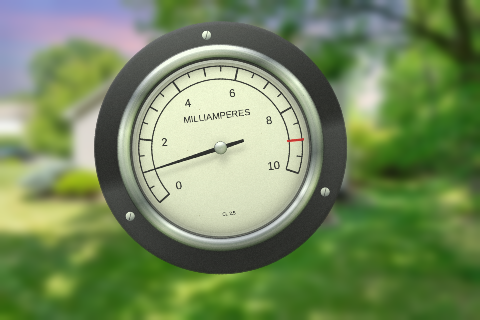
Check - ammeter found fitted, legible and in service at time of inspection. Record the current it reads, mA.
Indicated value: 1 mA
